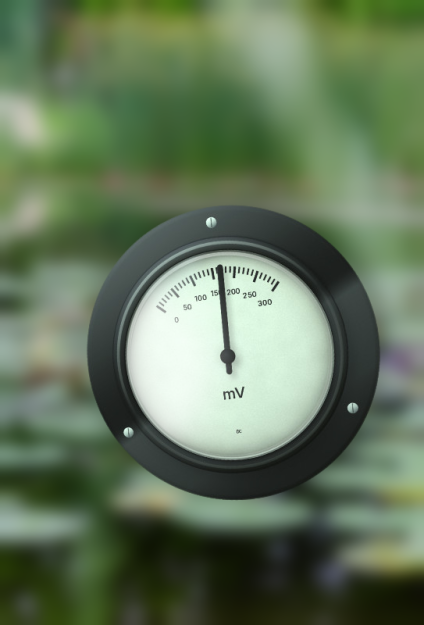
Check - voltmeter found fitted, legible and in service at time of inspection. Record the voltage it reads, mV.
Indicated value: 170 mV
